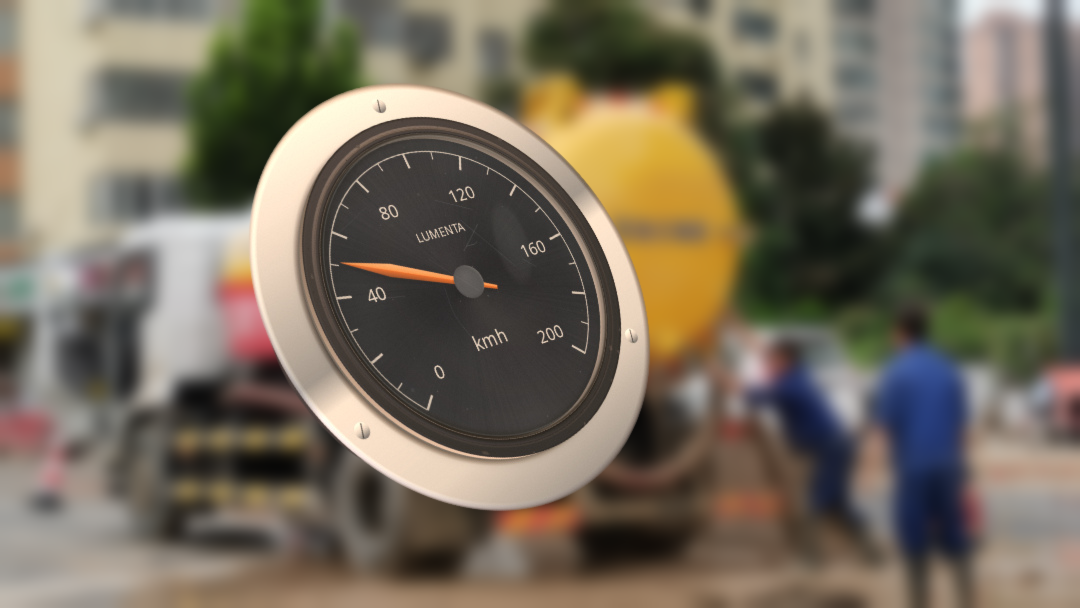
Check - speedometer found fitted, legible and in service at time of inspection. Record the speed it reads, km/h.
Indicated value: 50 km/h
